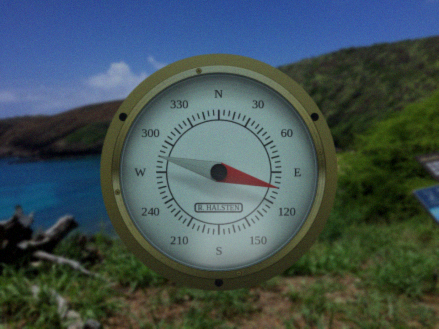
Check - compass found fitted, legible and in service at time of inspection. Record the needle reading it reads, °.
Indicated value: 105 °
